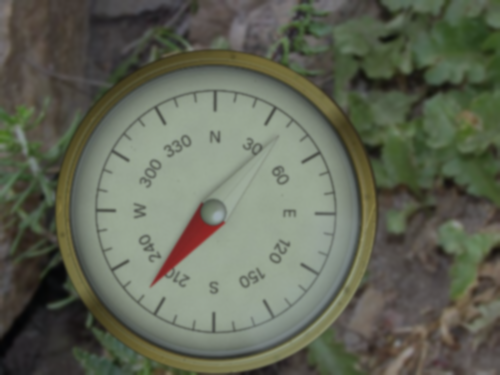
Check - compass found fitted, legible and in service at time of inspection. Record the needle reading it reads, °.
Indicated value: 220 °
